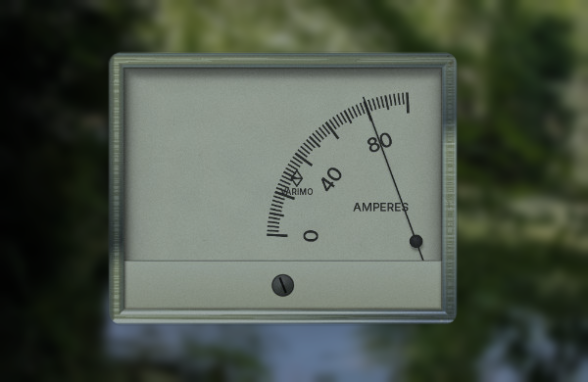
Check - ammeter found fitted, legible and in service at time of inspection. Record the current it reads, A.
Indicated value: 80 A
